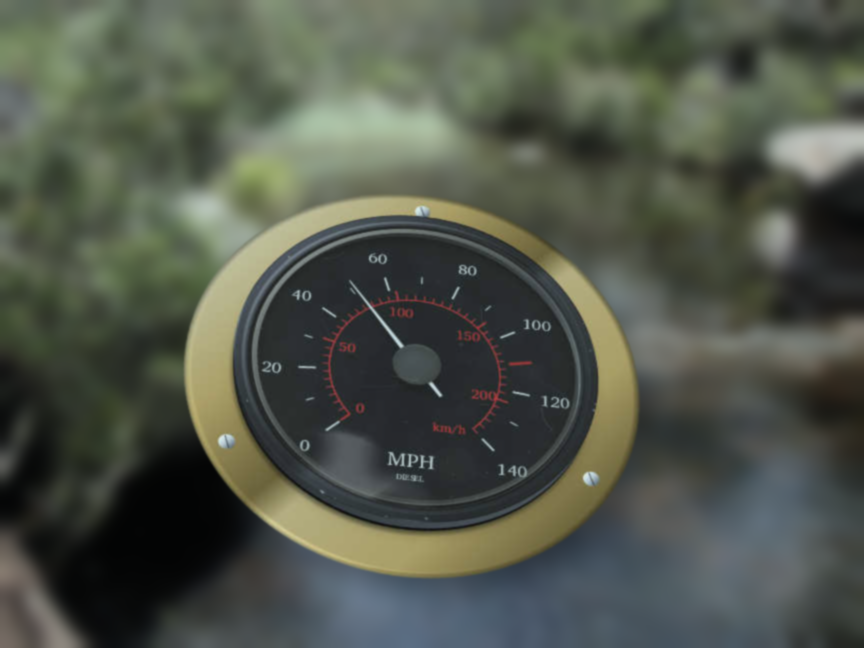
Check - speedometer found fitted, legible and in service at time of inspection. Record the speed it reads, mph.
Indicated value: 50 mph
